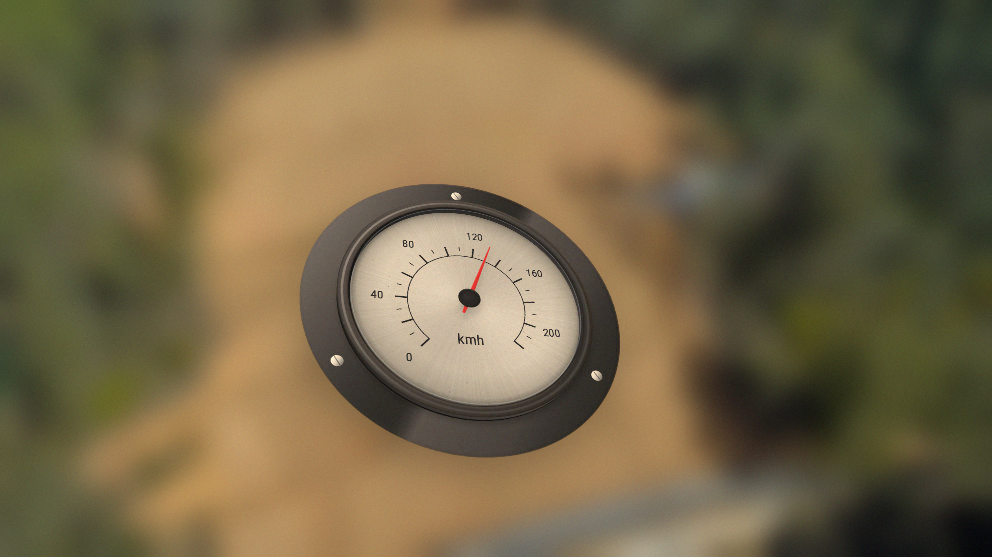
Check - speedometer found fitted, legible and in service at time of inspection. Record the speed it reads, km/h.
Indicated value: 130 km/h
